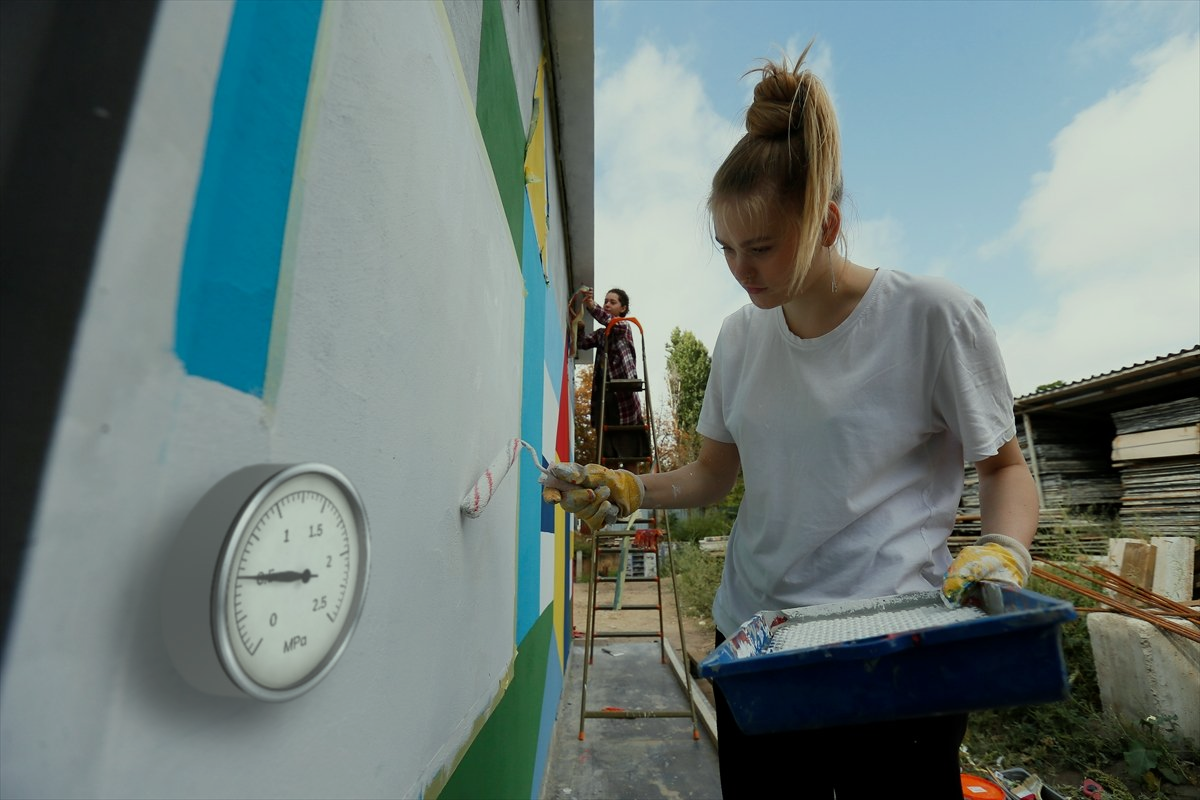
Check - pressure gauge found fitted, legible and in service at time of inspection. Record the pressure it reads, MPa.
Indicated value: 0.5 MPa
